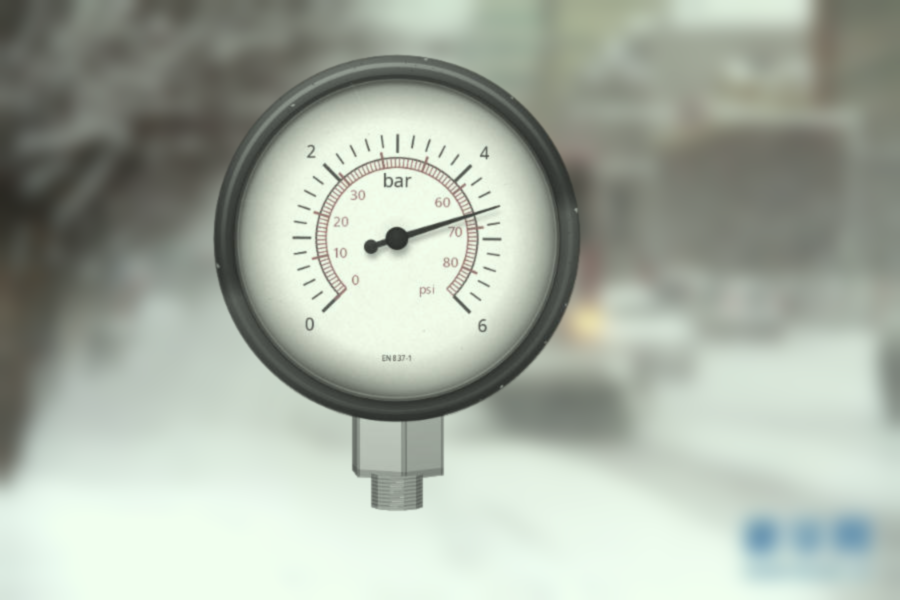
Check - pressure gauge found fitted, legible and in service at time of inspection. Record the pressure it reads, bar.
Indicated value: 4.6 bar
